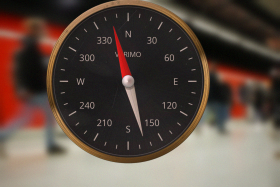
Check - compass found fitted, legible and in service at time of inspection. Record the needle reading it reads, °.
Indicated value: 345 °
